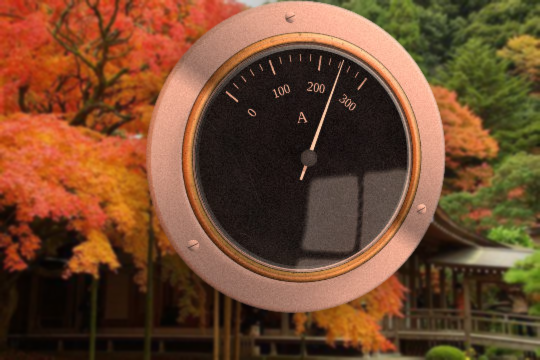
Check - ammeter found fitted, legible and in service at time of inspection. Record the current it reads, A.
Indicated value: 240 A
